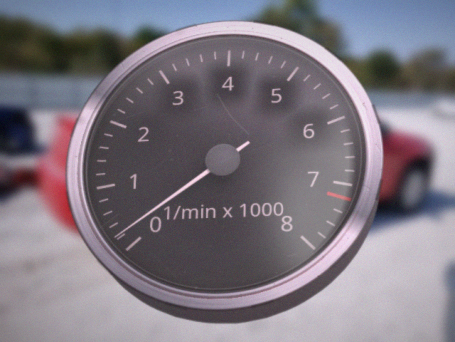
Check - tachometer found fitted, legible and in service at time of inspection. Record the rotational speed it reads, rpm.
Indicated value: 200 rpm
